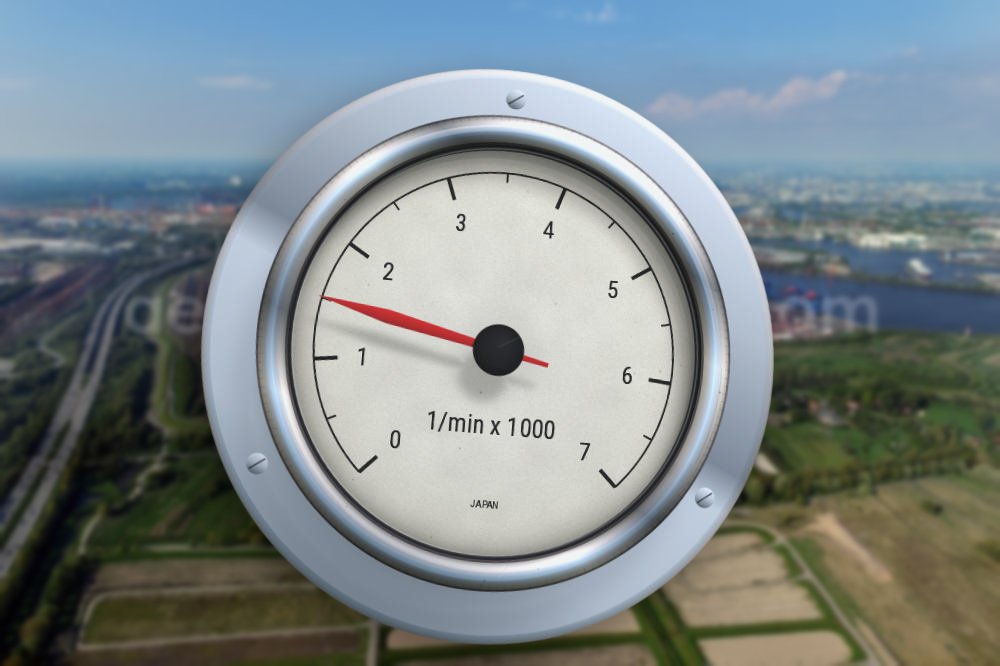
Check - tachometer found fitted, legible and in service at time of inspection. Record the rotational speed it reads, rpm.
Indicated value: 1500 rpm
